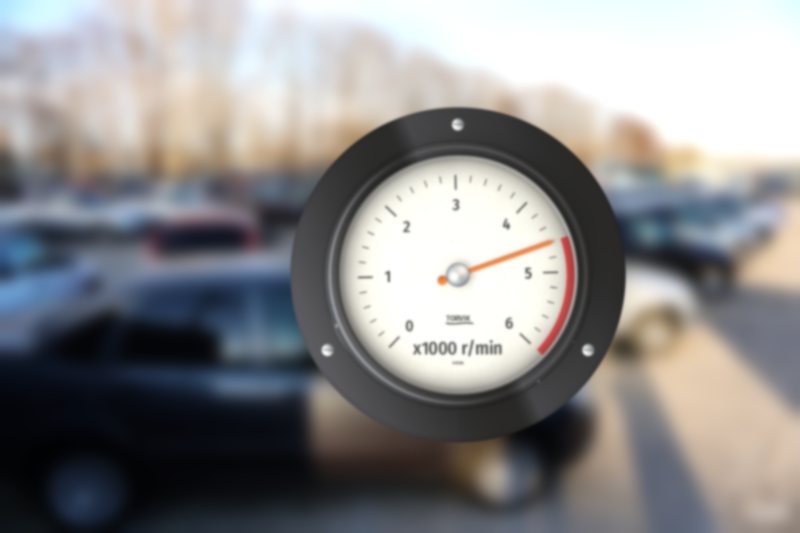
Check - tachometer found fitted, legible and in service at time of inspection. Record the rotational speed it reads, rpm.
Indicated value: 4600 rpm
